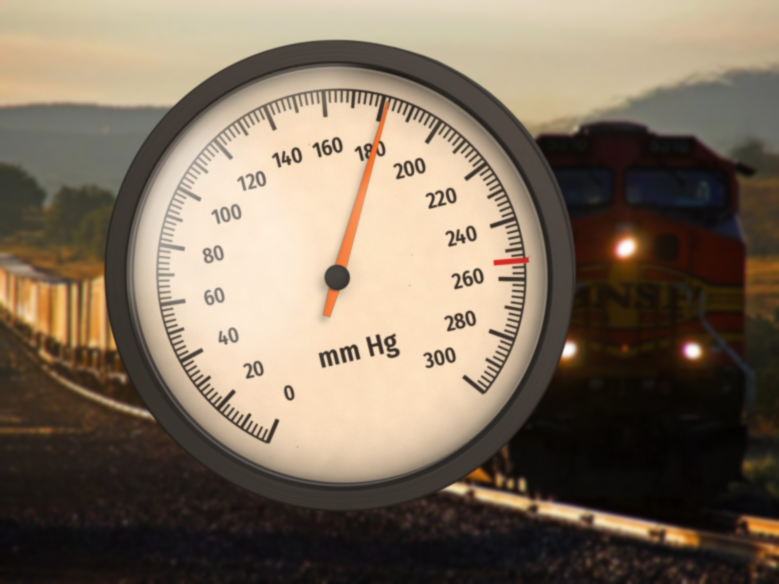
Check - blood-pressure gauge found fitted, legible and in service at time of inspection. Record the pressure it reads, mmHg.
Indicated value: 182 mmHg
